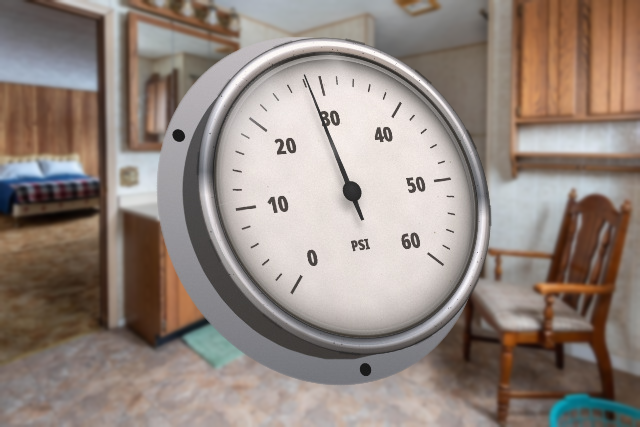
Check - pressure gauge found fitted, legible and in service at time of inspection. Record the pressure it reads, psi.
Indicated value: 28 psi
